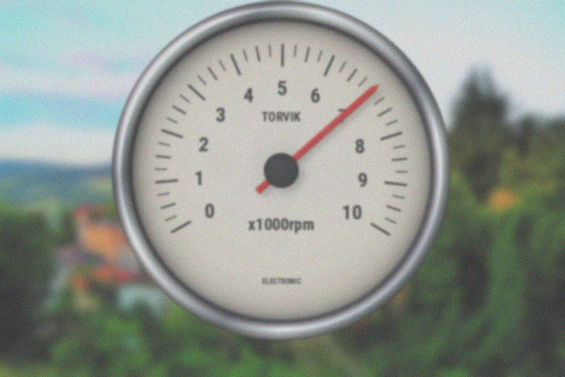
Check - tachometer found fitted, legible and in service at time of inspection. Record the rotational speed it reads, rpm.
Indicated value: 7000 rpm
